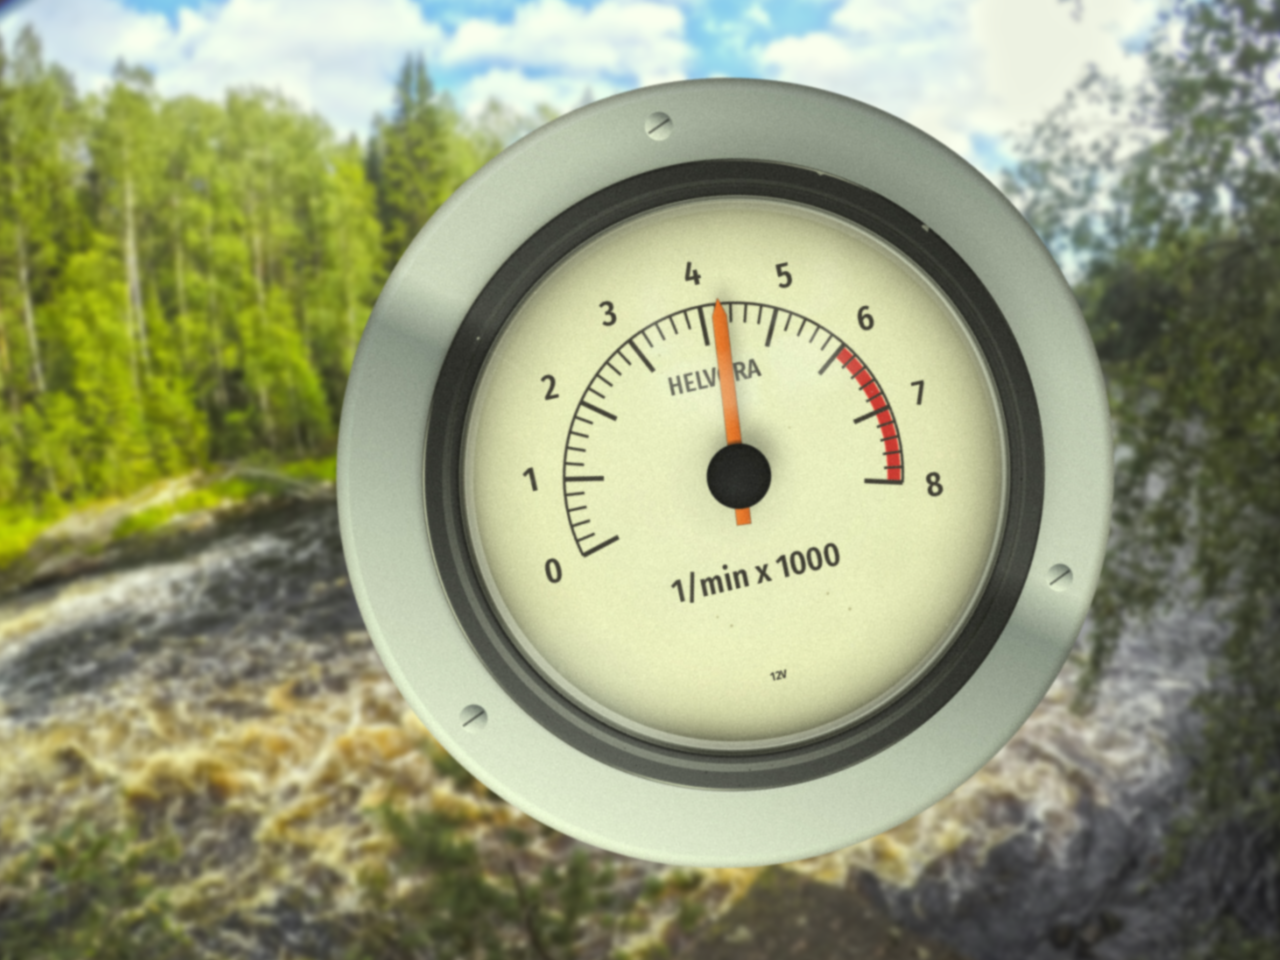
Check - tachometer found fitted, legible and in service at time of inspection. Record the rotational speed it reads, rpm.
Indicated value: 4200 rpm
